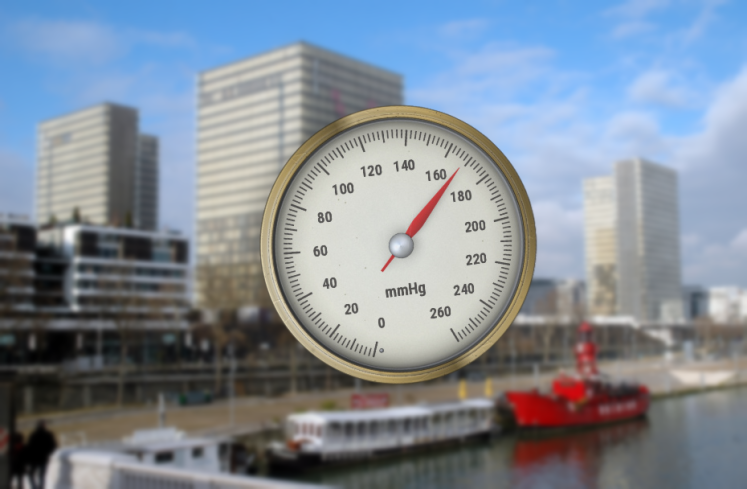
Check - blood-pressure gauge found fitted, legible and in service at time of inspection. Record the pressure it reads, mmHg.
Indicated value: 168 mmHg
